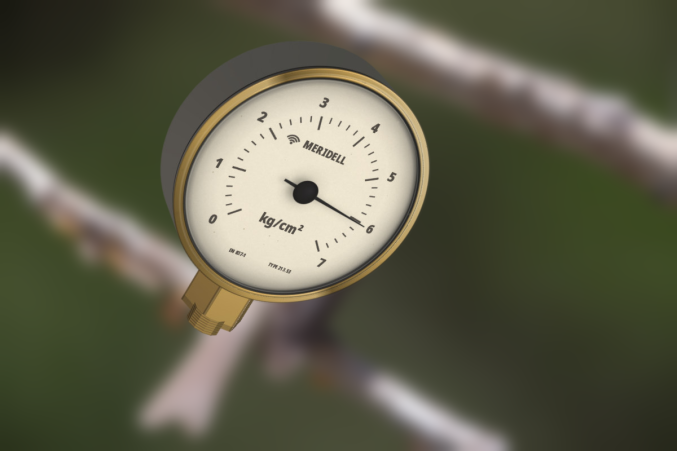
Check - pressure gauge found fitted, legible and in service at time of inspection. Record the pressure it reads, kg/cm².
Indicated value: 6 kg/cm²
